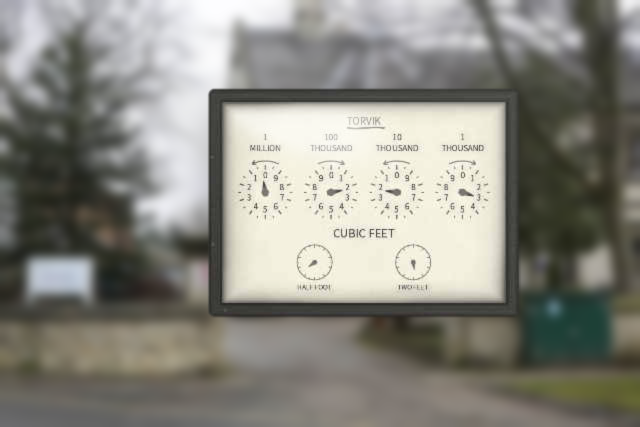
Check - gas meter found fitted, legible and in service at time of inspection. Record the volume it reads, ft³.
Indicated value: 22300 ft³
